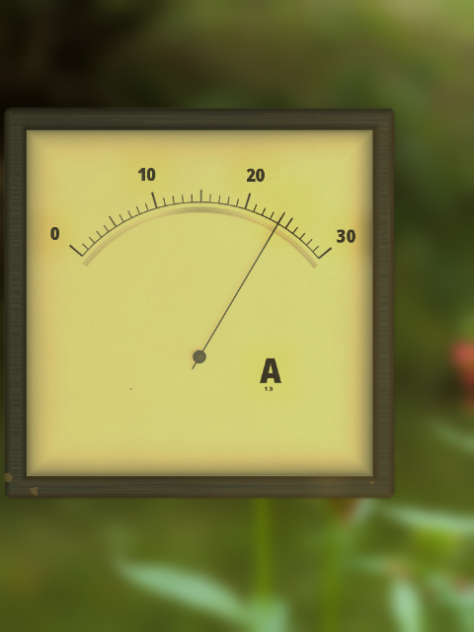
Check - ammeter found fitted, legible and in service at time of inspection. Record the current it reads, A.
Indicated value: 24 A
